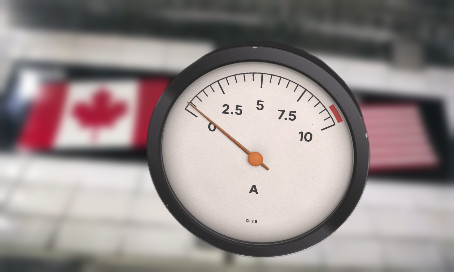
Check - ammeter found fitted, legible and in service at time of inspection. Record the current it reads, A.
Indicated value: 0.5 A
